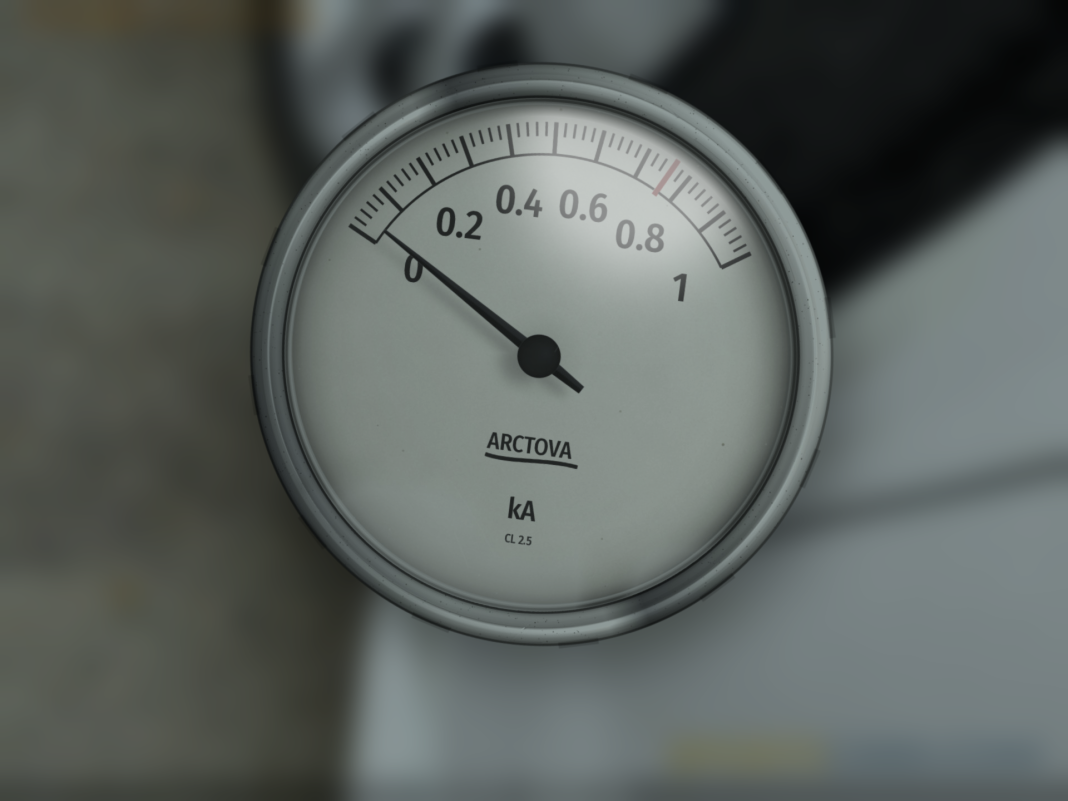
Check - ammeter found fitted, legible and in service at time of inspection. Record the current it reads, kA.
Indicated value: 0.04 kA
